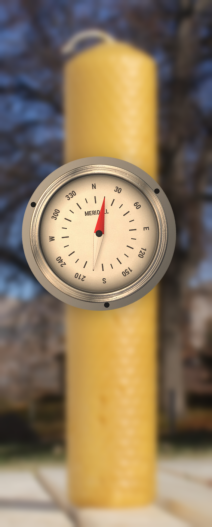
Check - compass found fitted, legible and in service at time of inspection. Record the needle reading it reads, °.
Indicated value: 15 °
